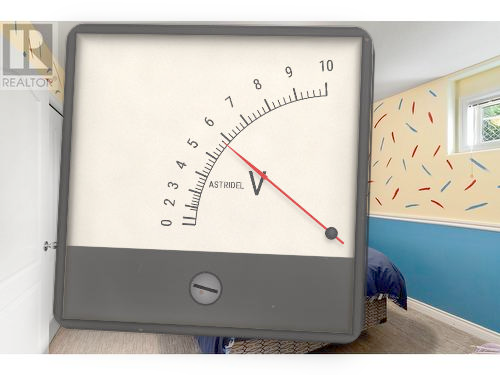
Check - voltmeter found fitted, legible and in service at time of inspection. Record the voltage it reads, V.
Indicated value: 5.8 V
